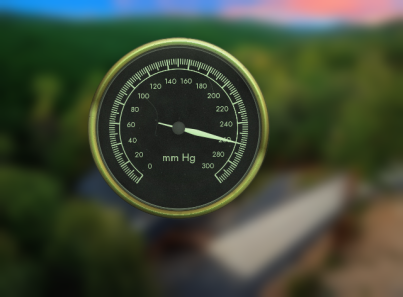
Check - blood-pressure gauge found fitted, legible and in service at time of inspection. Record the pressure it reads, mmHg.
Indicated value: 260 mmHg
